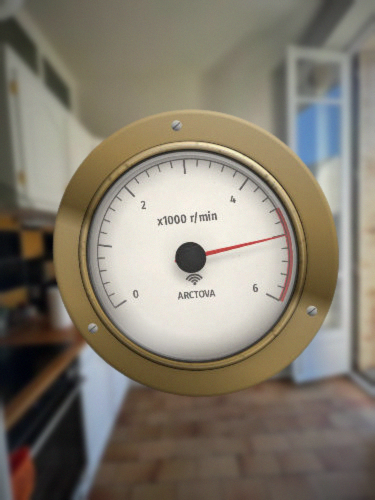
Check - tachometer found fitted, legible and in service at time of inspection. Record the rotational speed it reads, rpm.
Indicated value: 5000 rpm
